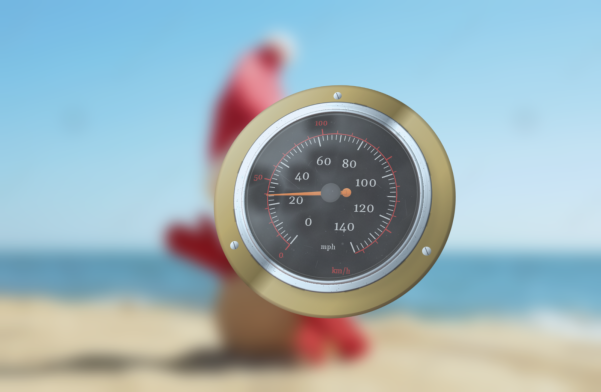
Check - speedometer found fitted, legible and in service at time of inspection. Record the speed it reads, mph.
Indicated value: 24 mph
